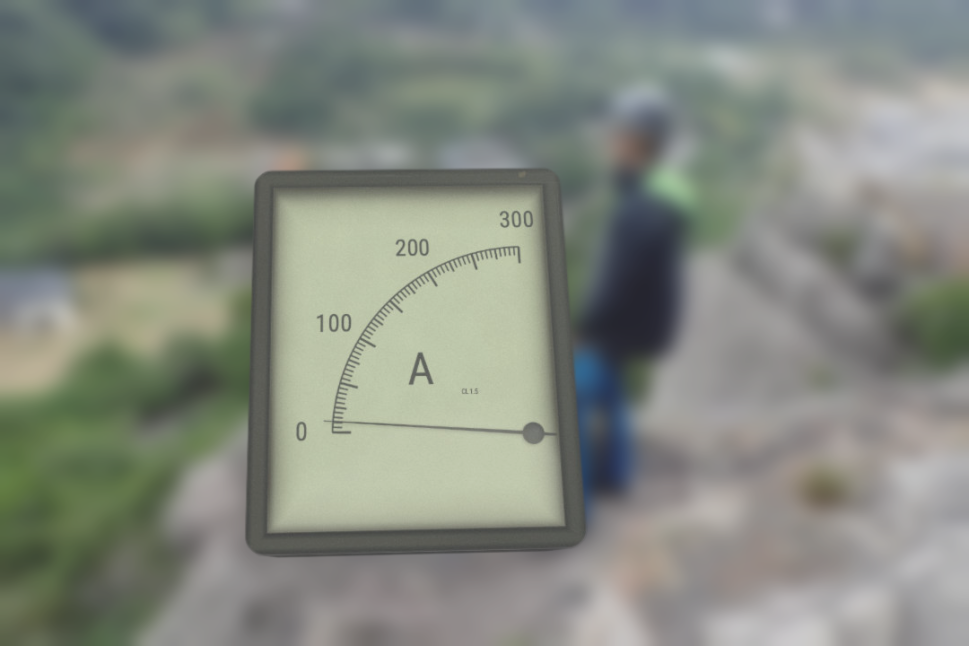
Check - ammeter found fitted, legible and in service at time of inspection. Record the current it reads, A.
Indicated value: 10 A
